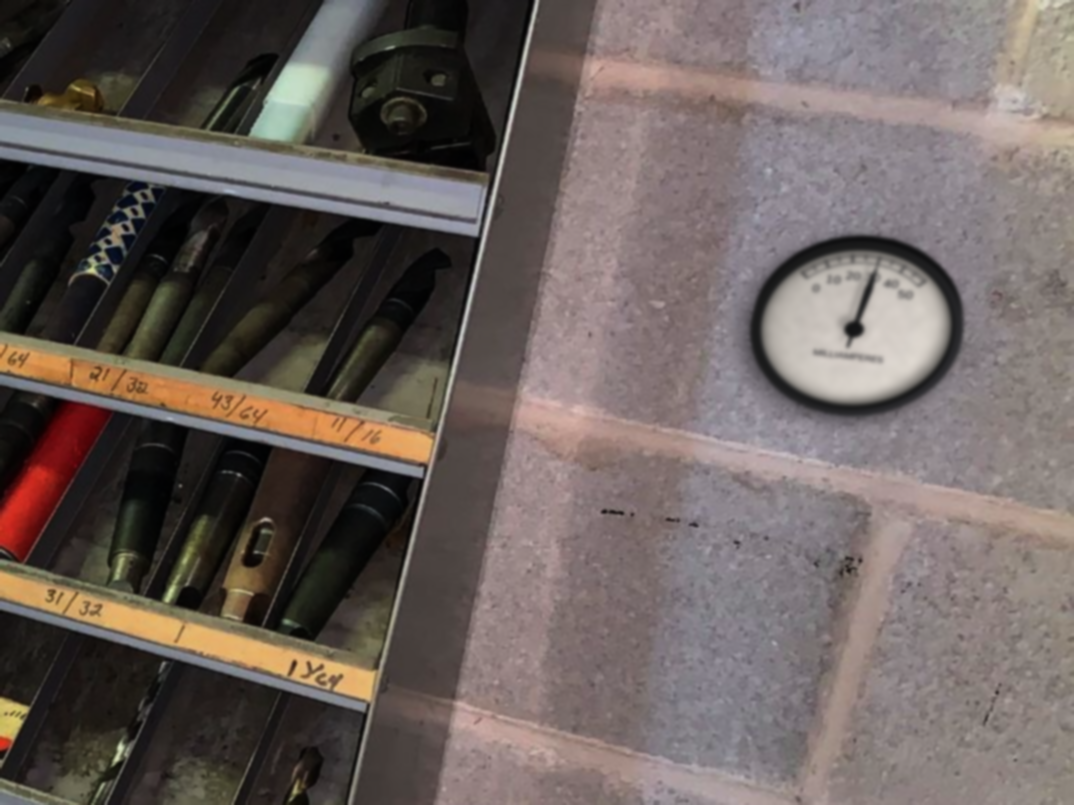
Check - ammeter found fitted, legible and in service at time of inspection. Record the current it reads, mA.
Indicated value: 30 mA
